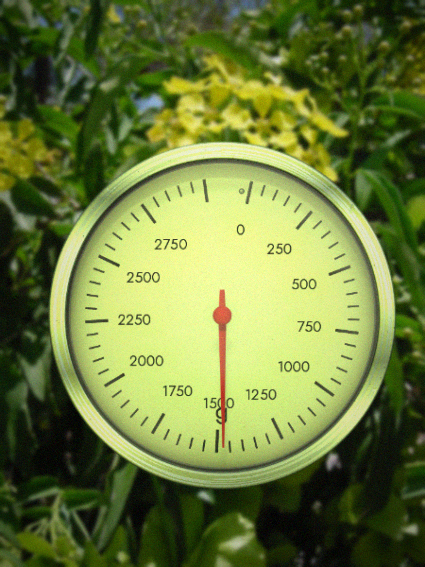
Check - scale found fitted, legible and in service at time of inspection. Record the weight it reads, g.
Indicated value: 1475 g
